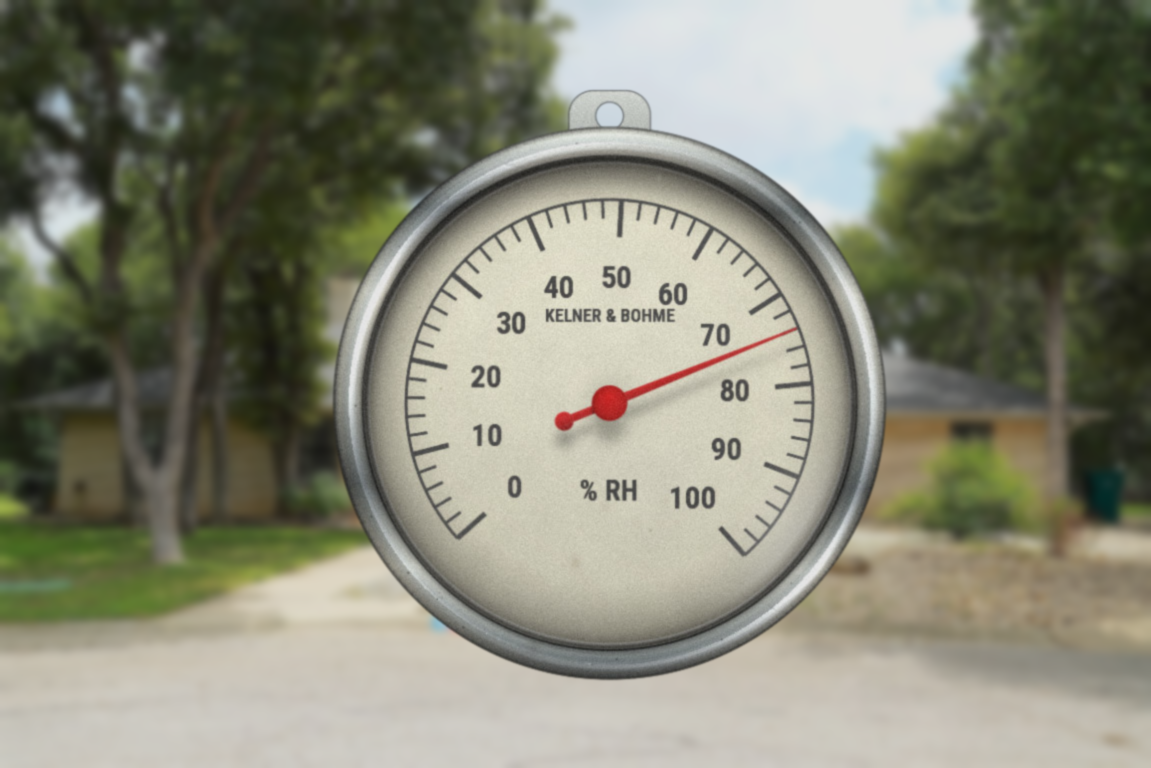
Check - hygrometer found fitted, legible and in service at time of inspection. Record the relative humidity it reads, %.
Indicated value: 74 %
